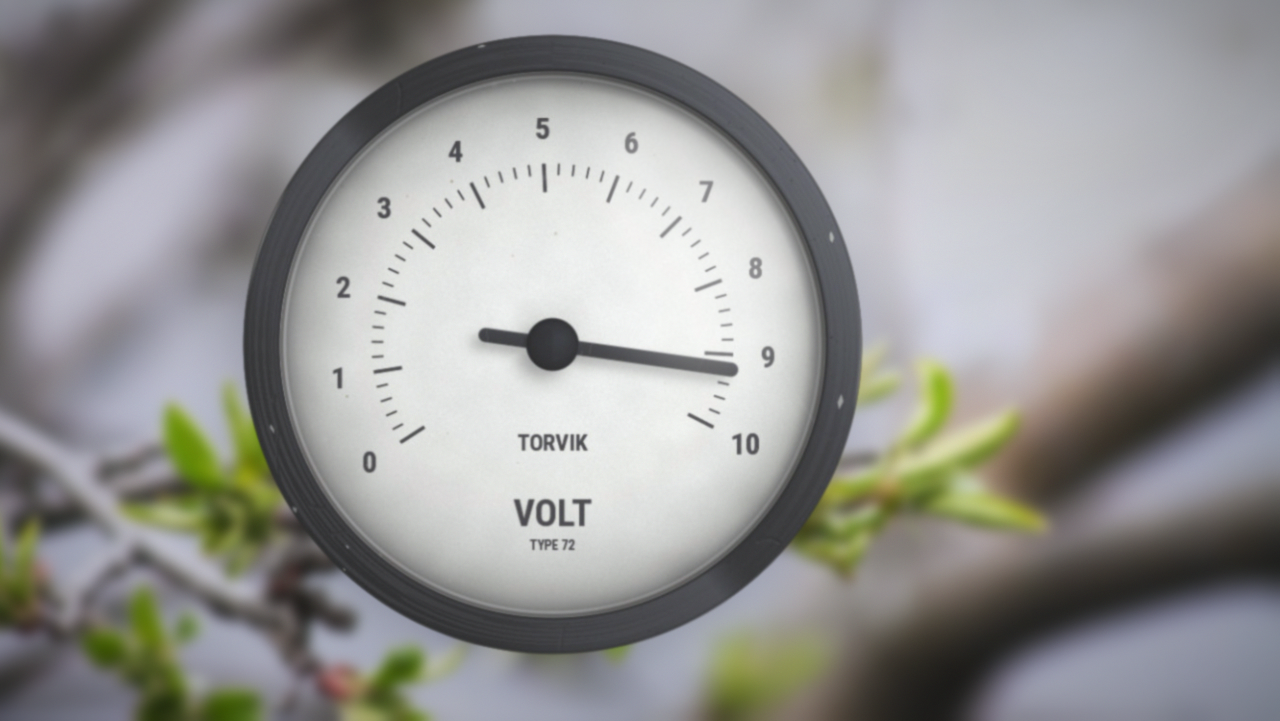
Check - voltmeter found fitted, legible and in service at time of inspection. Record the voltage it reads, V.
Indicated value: 9.2 V
